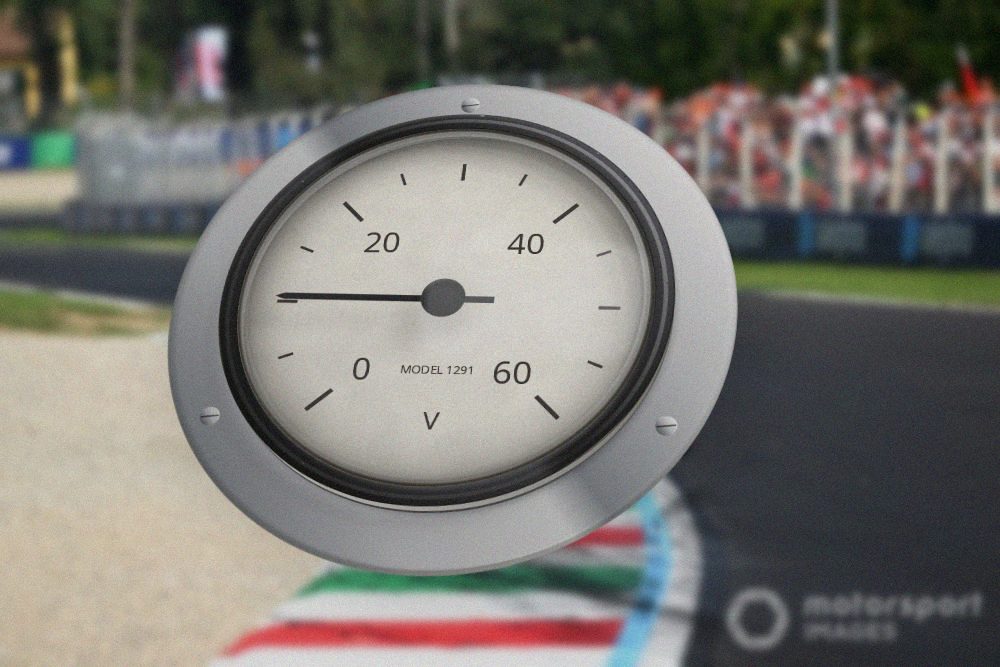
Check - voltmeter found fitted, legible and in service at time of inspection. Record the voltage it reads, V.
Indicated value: 10 V
